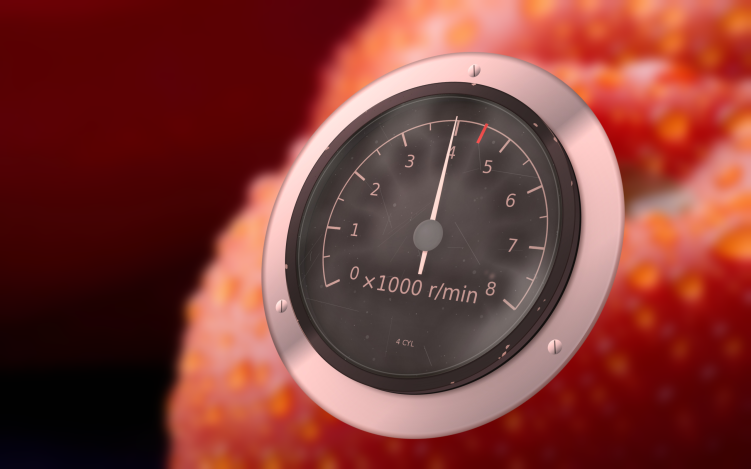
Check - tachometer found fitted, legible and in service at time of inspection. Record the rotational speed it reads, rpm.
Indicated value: 4000 rpm
